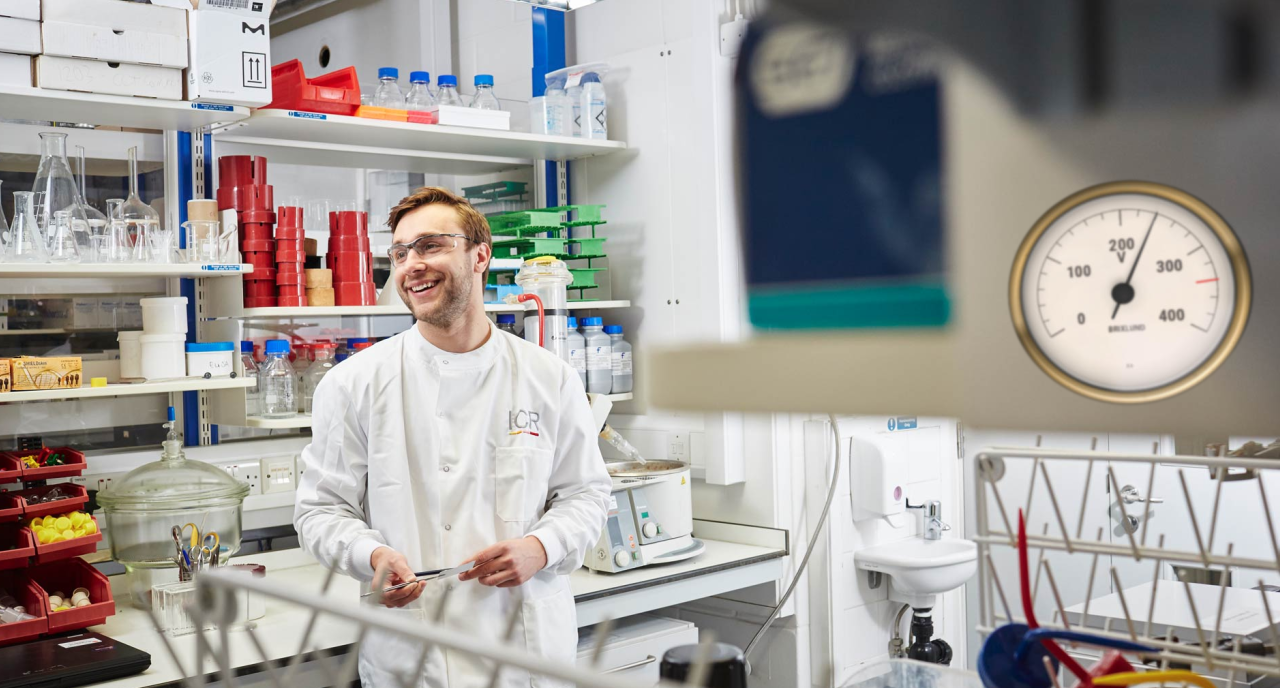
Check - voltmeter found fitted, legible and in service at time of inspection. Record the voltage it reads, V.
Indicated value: 240 V
